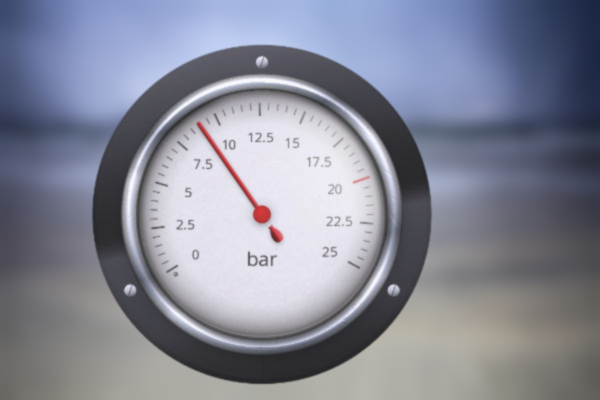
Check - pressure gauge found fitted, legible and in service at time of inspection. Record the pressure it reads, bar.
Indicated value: 9 bar
